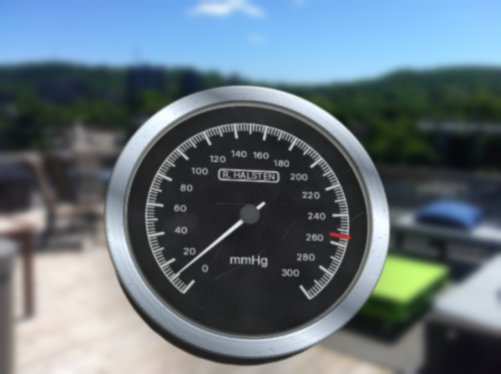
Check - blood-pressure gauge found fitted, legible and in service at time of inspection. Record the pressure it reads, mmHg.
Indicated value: 10 mmHg
